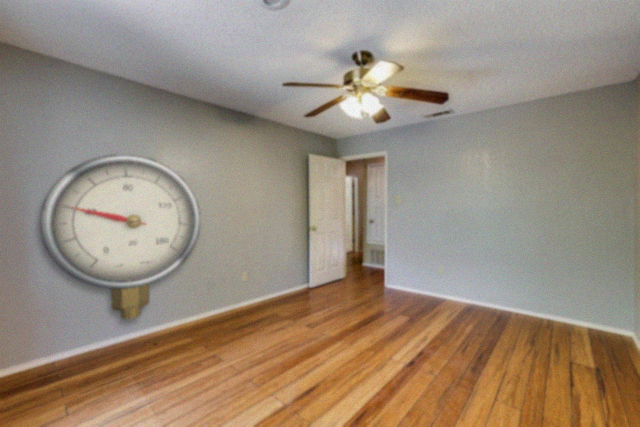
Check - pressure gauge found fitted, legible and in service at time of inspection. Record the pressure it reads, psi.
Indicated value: 40 psi
